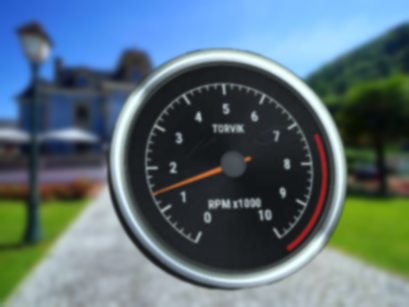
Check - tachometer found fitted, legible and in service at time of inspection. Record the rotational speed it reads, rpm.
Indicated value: 1400 rpm
